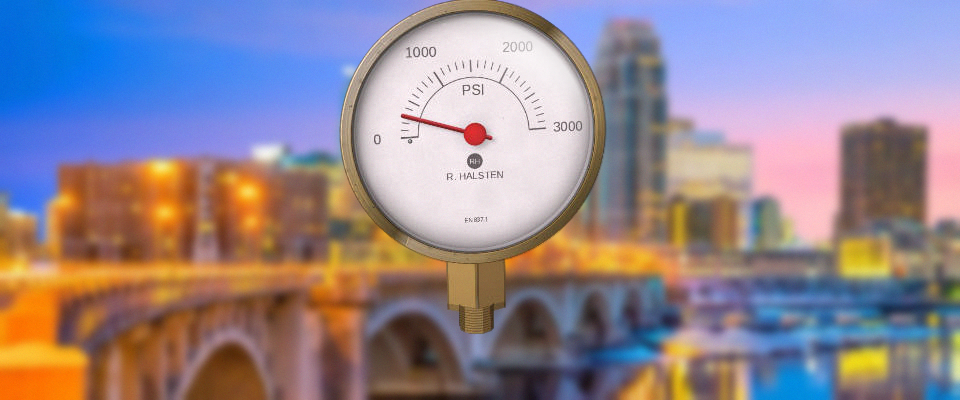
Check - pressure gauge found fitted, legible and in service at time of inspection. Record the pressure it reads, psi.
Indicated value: 300 psi
